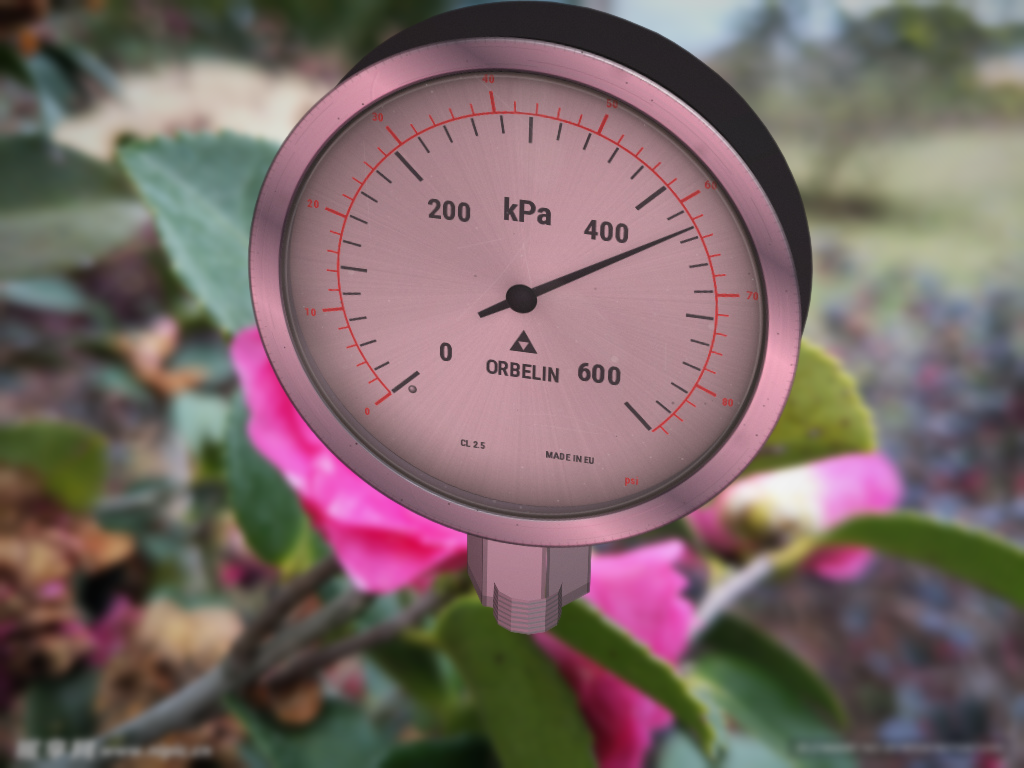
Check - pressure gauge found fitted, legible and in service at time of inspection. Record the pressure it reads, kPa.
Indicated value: 430 kPa
